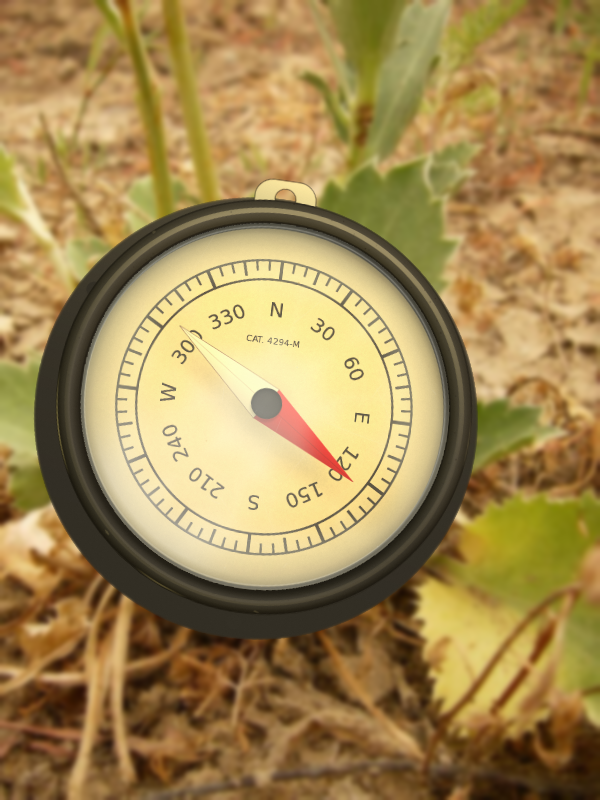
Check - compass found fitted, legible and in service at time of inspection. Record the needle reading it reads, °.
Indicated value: 125 °
